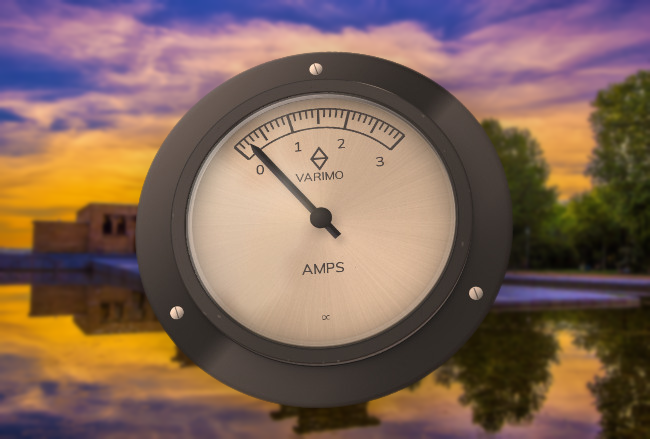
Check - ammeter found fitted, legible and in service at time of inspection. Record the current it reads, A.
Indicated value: 0.2 A
